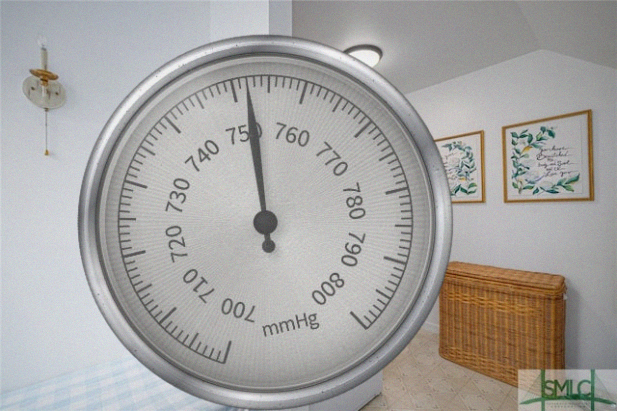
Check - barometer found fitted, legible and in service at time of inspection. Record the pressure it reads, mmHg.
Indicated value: 752 mmHg
